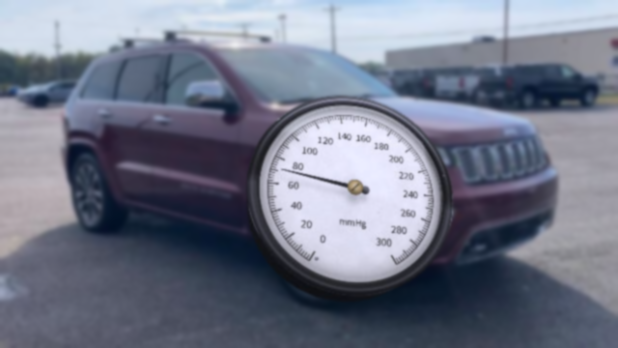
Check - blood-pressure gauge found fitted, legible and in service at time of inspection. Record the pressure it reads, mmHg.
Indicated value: 70 mmHg
